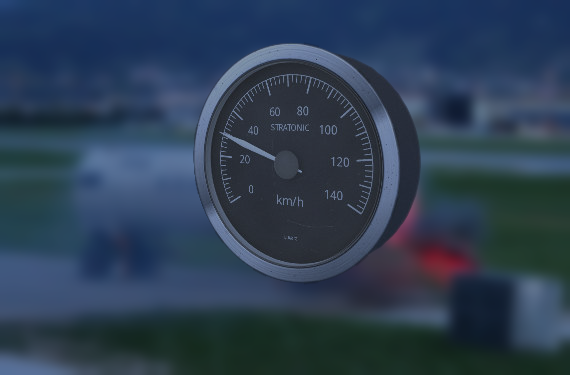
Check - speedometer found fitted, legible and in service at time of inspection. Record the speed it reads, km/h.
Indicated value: 30 km/h
